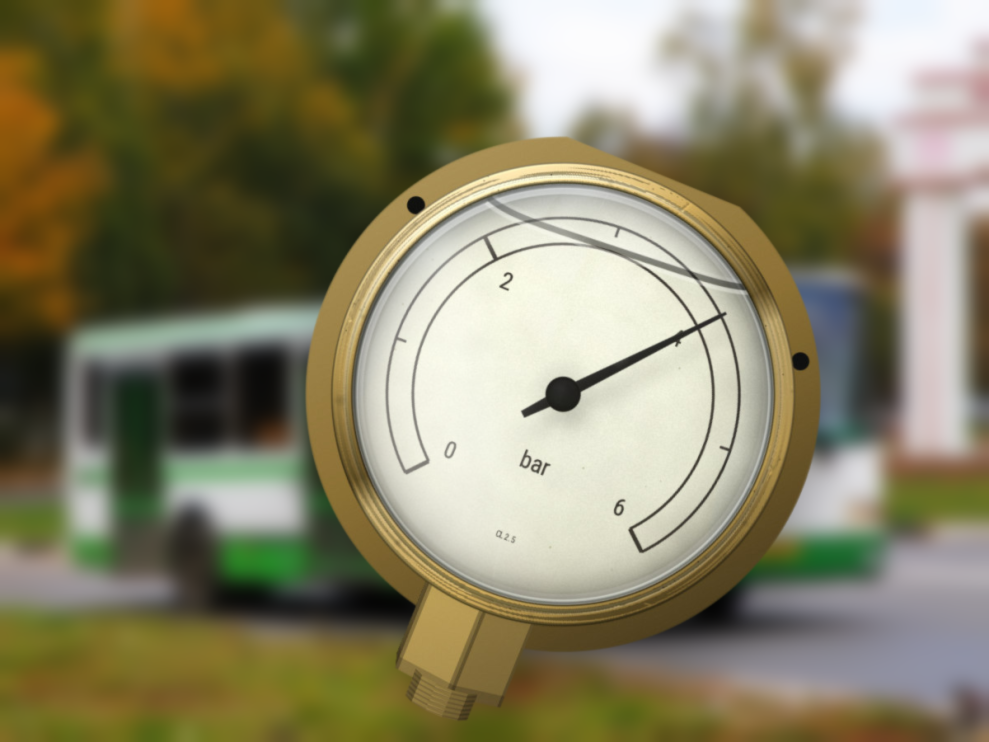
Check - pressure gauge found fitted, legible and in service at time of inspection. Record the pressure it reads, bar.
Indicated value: 4 bar
